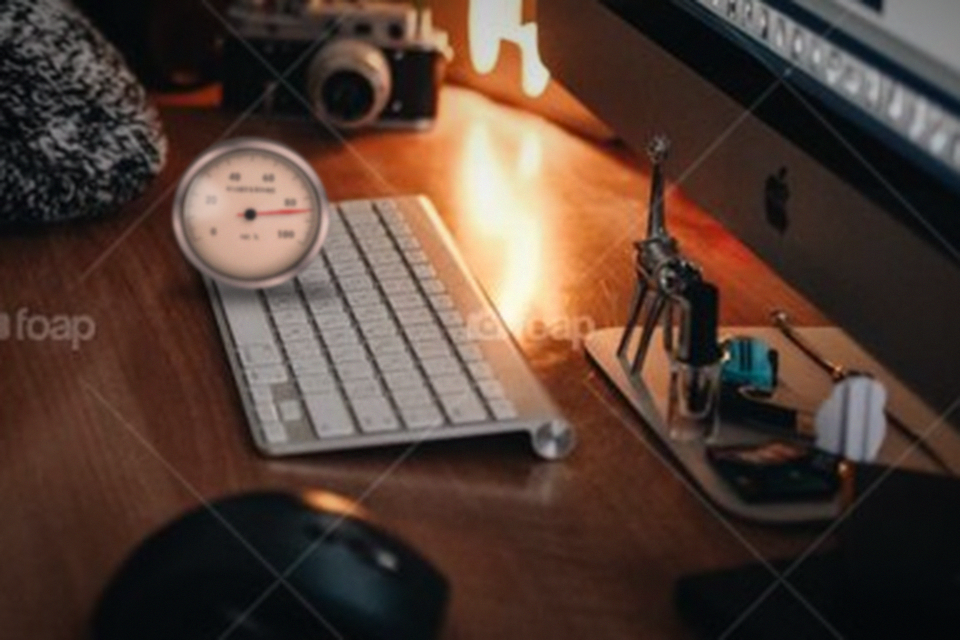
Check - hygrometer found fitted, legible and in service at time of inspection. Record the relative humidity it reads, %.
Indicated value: 85 %
